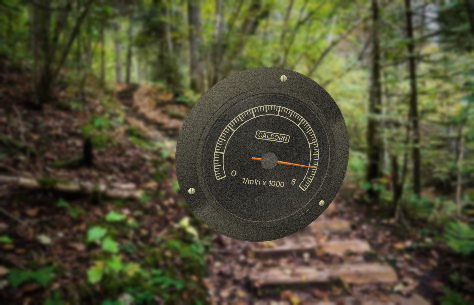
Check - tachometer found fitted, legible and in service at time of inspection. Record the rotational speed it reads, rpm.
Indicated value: 7000 rpm
